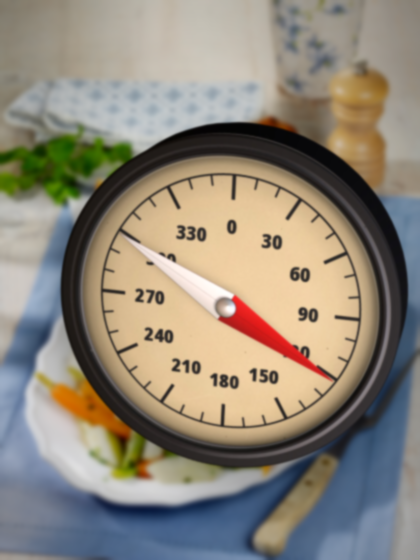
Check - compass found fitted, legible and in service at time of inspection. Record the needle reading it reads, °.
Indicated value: 120 °
